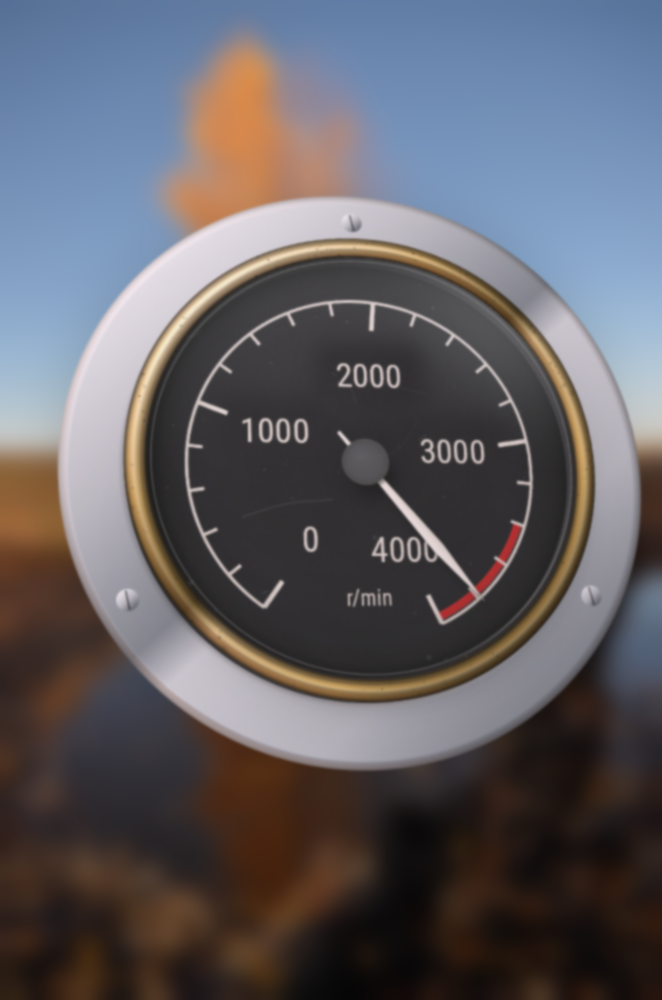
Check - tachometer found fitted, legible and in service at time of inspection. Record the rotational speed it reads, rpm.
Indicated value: 3800 rpm
